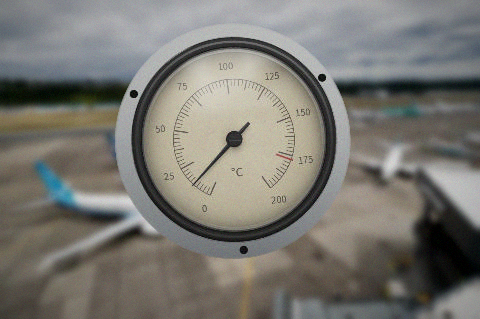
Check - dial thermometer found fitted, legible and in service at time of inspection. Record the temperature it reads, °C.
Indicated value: 12.5 °C
